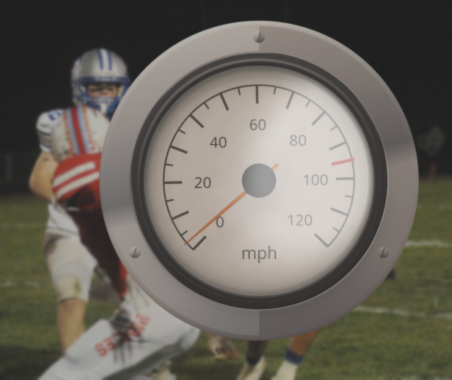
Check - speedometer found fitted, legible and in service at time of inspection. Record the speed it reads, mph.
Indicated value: 2.5 mph
